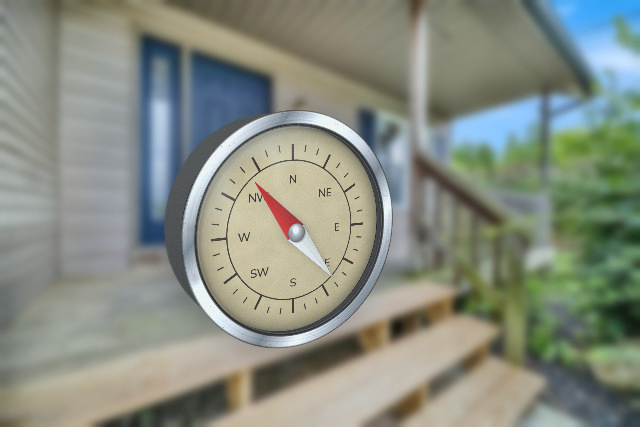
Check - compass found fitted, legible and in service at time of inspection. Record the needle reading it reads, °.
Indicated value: 320 °
